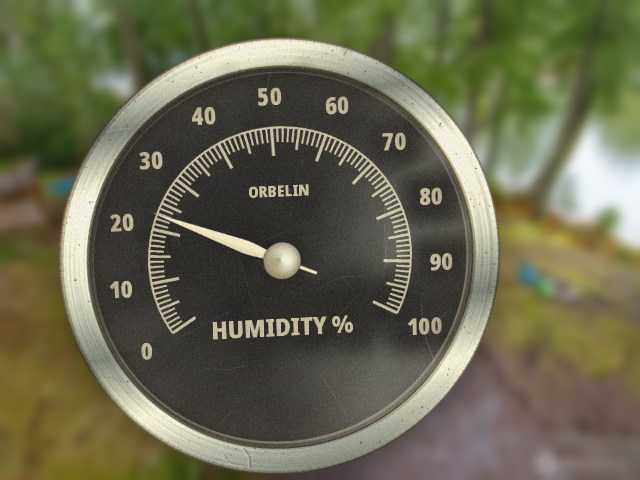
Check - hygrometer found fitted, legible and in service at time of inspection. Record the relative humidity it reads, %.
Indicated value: 23 %
